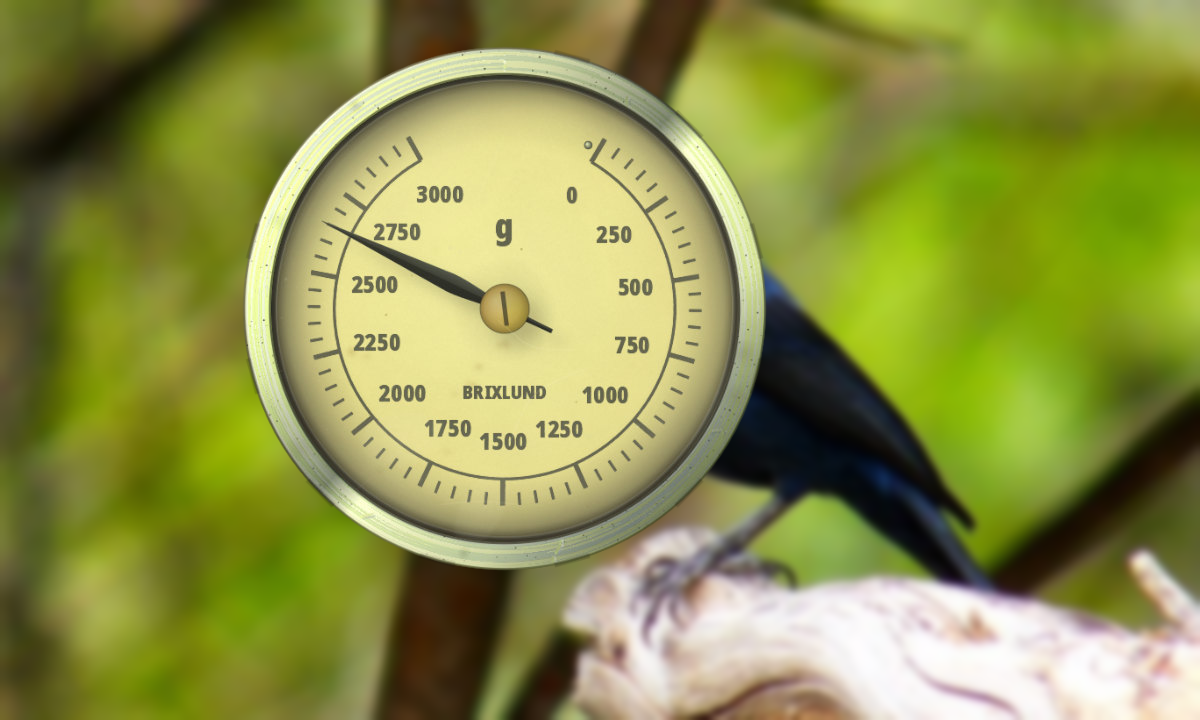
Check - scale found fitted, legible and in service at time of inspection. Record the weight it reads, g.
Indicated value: 2650 g
